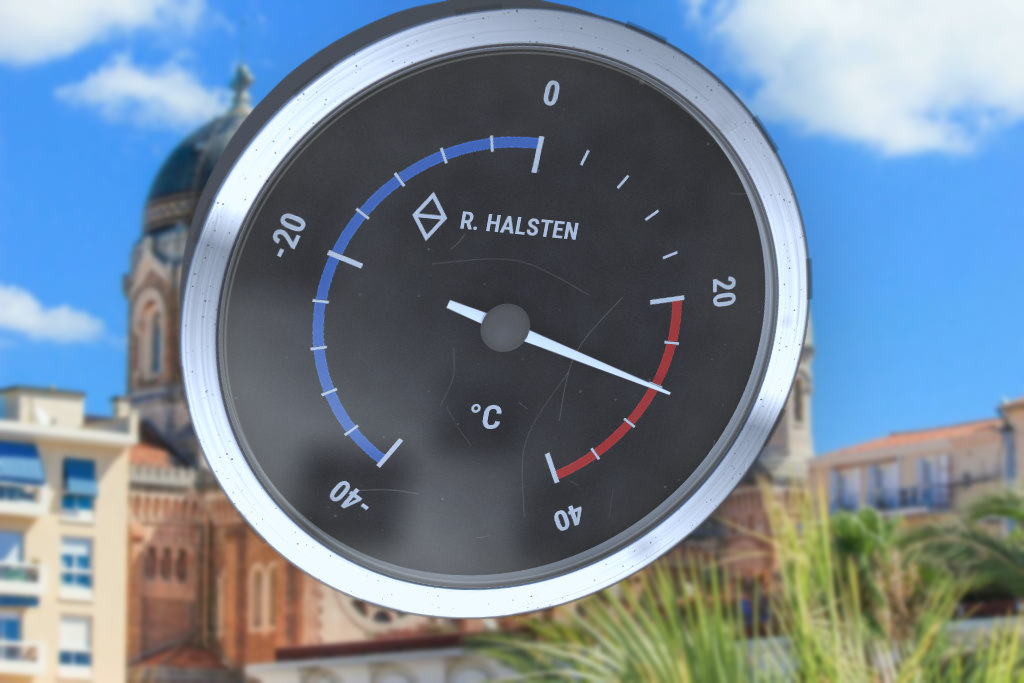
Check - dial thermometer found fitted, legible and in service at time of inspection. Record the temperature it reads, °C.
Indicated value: 28 °C
